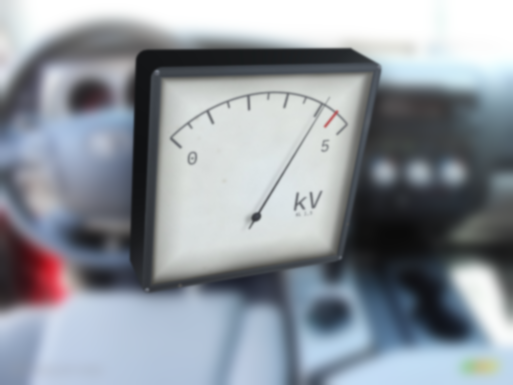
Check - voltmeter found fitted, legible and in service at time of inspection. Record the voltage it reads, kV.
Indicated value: 4 kV
